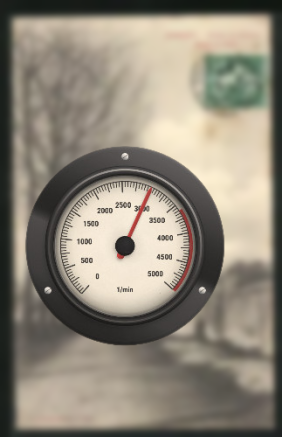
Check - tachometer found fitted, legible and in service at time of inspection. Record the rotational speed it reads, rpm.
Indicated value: 3000 rpm
